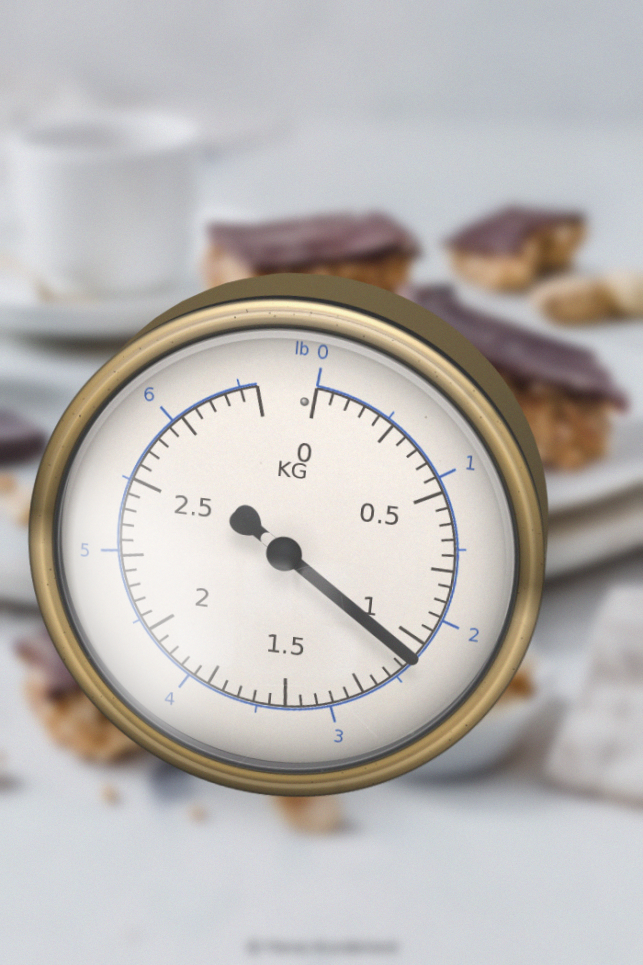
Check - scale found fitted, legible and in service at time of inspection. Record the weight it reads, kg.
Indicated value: 1.05 kg
